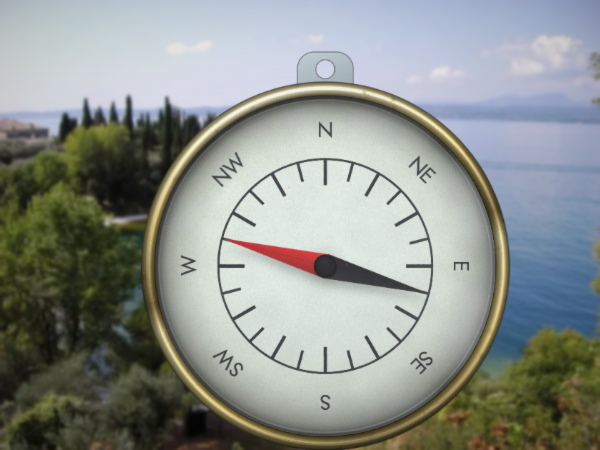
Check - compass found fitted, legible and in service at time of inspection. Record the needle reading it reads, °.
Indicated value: 285 °
